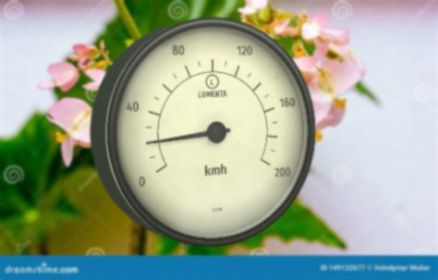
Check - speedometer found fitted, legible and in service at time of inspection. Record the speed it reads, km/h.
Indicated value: 20 km/h
